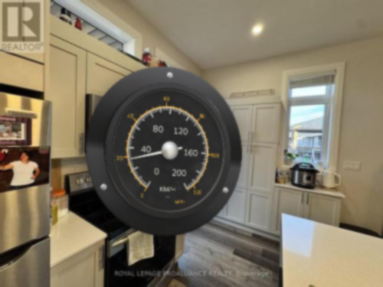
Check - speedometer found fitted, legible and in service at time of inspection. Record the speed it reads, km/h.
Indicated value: 30 km/h
